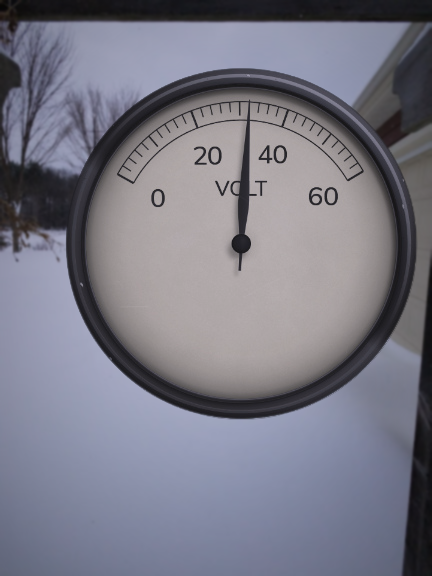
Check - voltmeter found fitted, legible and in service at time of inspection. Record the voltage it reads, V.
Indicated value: 32 V
